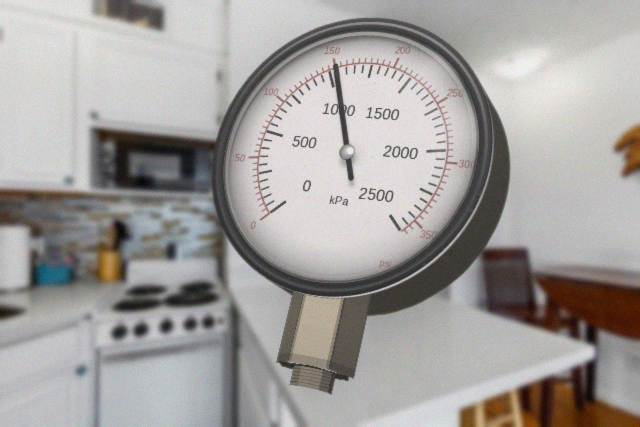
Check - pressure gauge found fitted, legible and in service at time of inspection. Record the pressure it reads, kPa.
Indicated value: 1050 kPa
